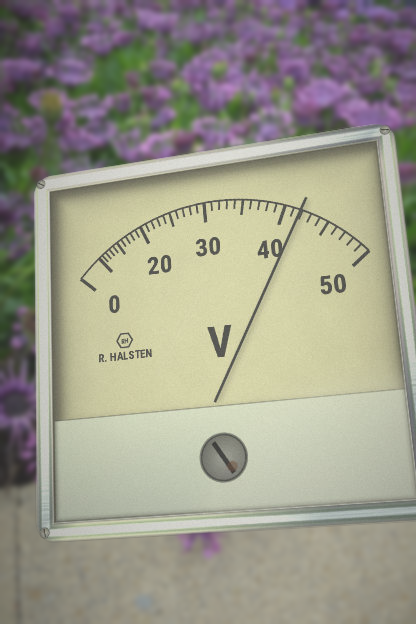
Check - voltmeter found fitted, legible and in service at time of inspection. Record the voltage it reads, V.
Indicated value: 42 V
